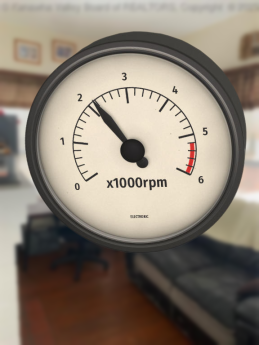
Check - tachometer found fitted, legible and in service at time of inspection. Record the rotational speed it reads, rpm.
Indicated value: 2200 rpm
